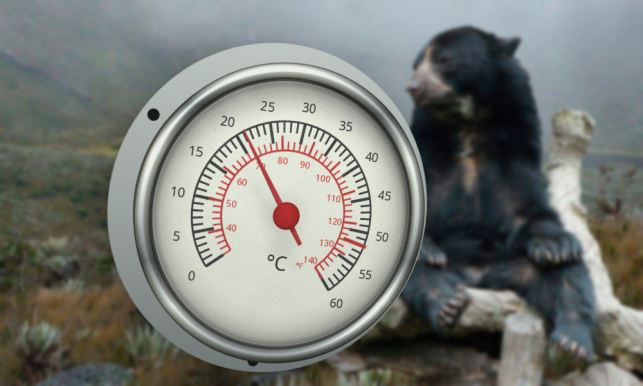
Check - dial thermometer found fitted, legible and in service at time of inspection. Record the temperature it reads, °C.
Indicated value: 21 °C
